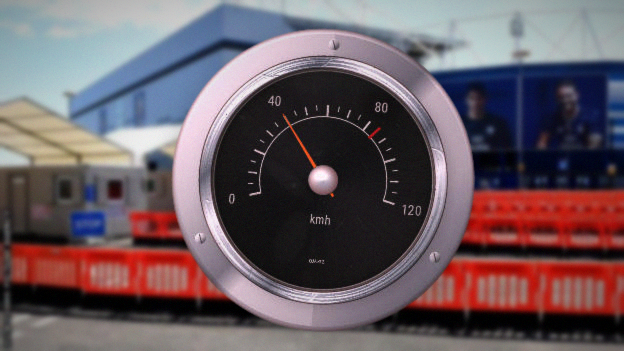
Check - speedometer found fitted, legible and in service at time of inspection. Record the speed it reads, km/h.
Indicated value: 40 km/h
